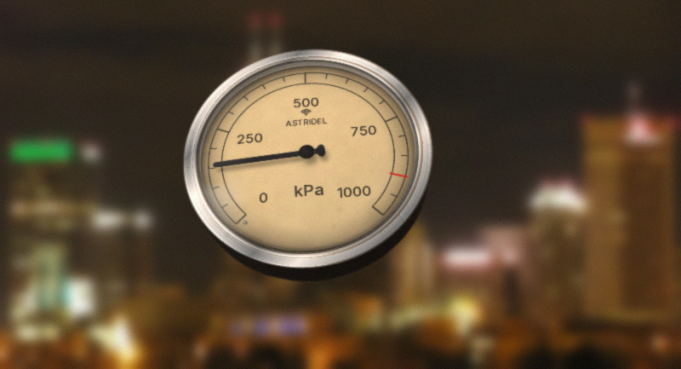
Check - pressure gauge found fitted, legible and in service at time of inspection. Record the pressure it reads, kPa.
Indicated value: 150 kPa
